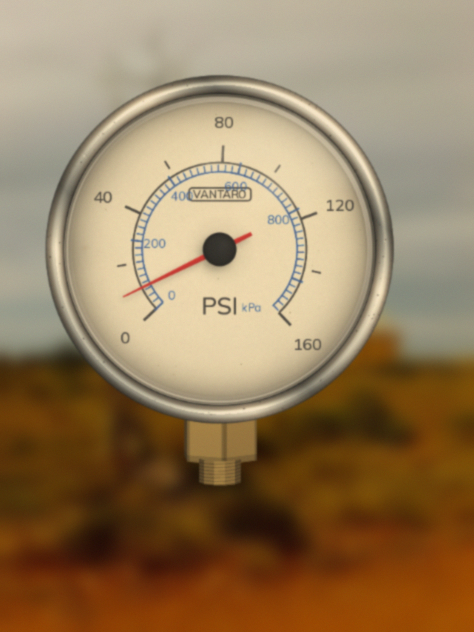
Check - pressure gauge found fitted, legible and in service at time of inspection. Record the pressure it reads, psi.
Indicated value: 10 psi
